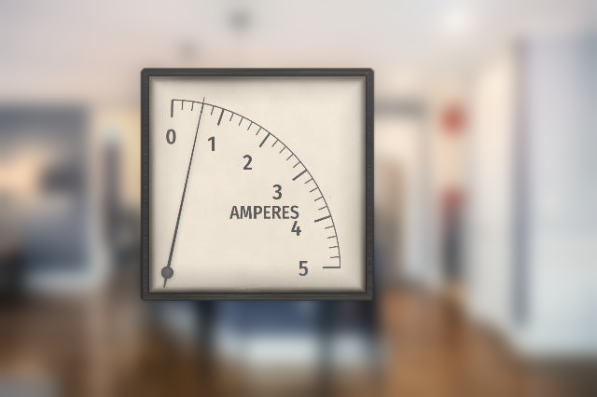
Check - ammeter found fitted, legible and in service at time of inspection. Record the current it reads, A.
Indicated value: 0.6 A
